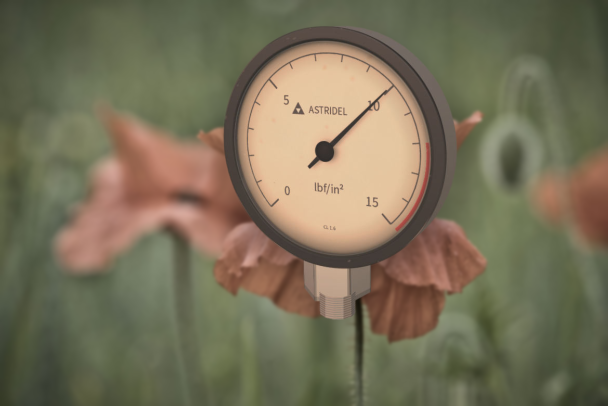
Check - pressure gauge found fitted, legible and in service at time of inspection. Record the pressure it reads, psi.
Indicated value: 10 psi
